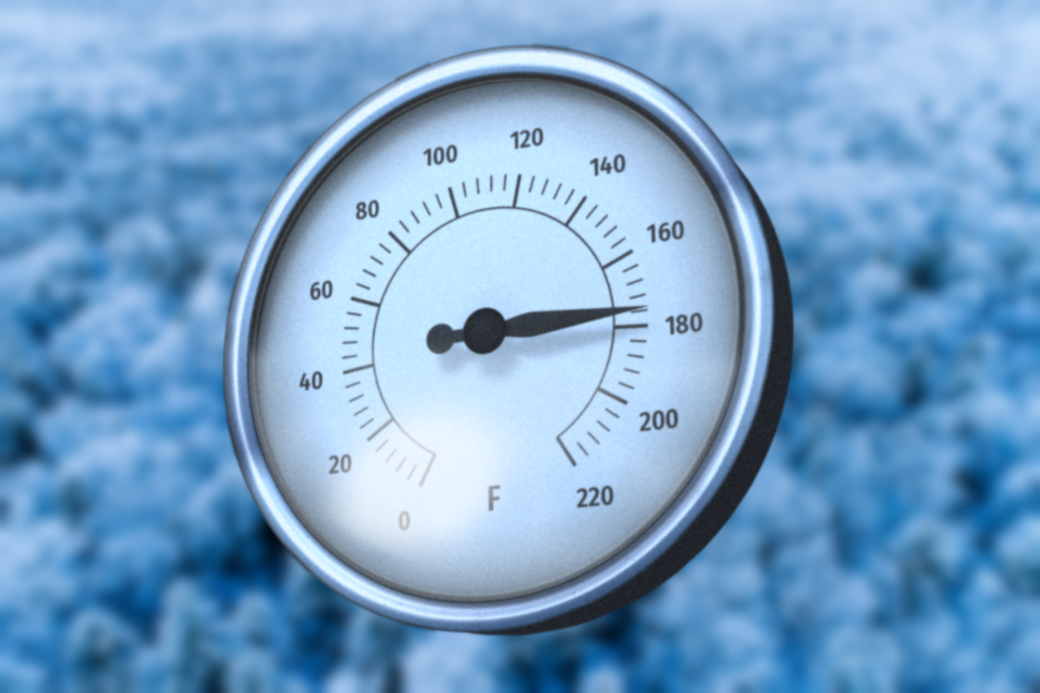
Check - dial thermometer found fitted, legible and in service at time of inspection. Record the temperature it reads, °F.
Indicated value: 176 °F
